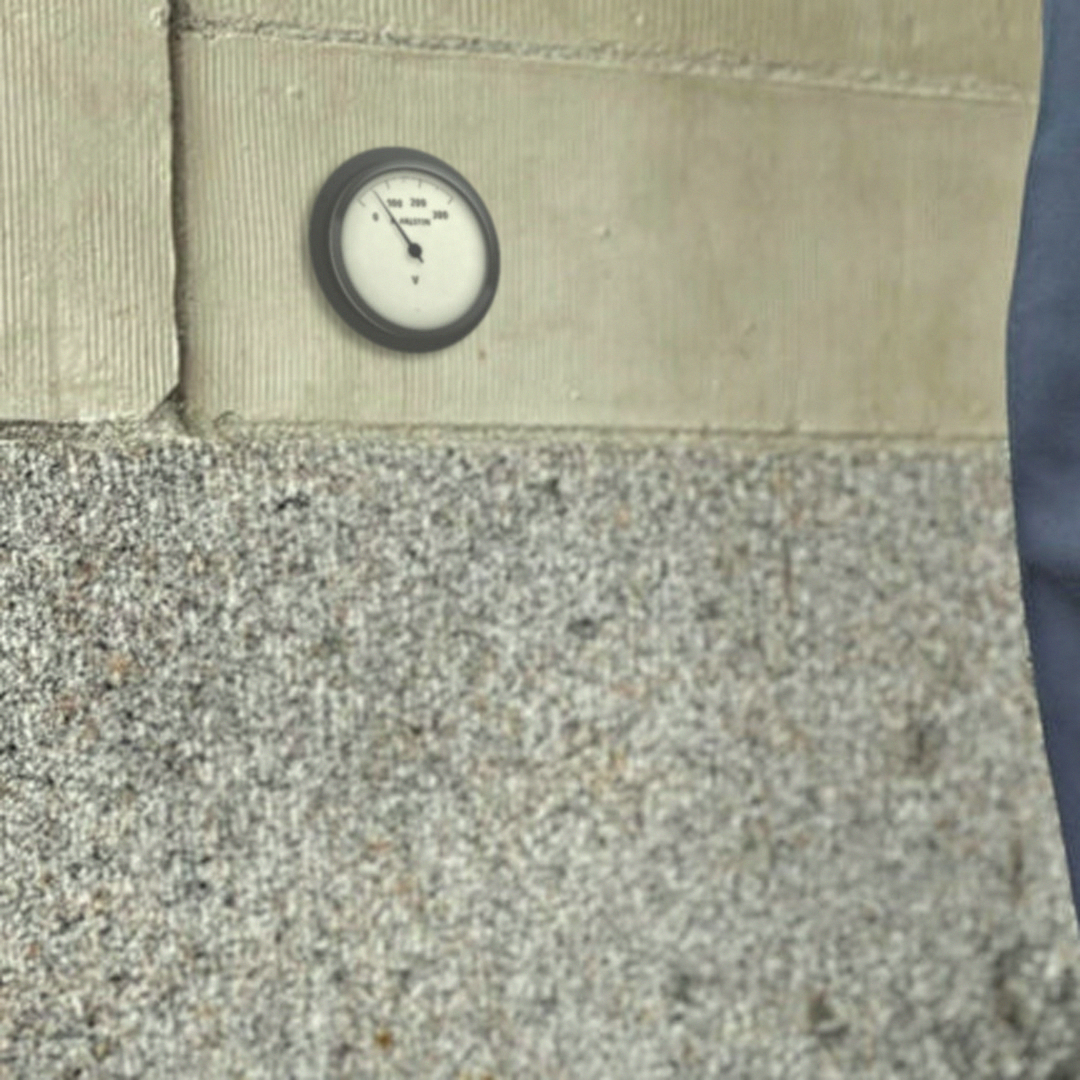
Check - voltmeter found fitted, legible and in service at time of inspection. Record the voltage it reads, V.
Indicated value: 50 V
